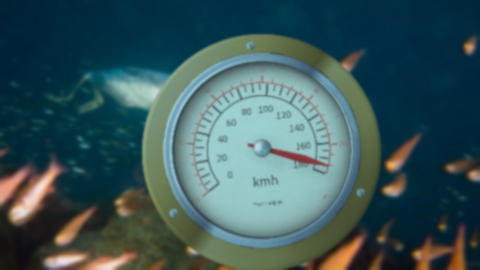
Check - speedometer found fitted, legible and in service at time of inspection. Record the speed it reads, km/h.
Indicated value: 175 km/h
